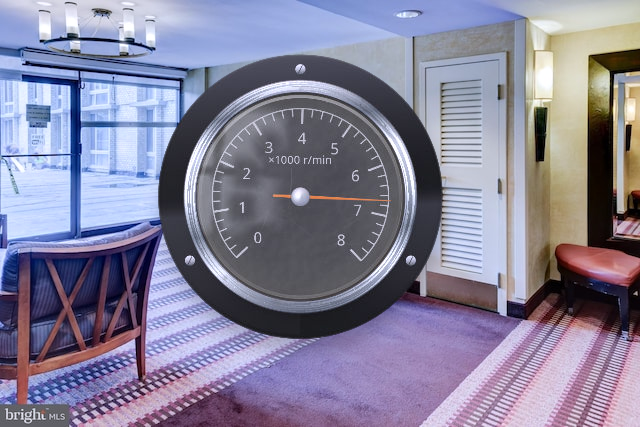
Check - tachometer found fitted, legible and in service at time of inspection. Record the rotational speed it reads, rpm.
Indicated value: 6700 rpm
